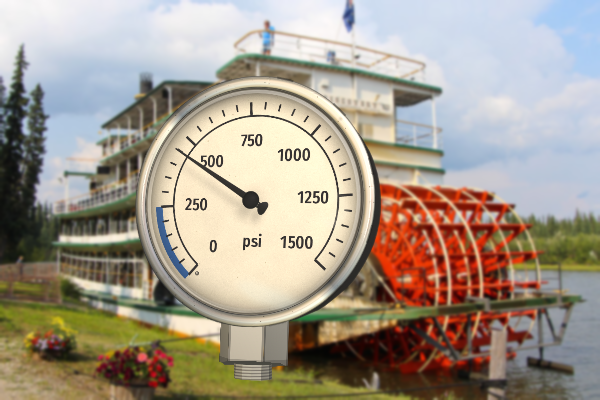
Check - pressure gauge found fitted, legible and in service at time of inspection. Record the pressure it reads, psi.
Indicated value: 450 psi
